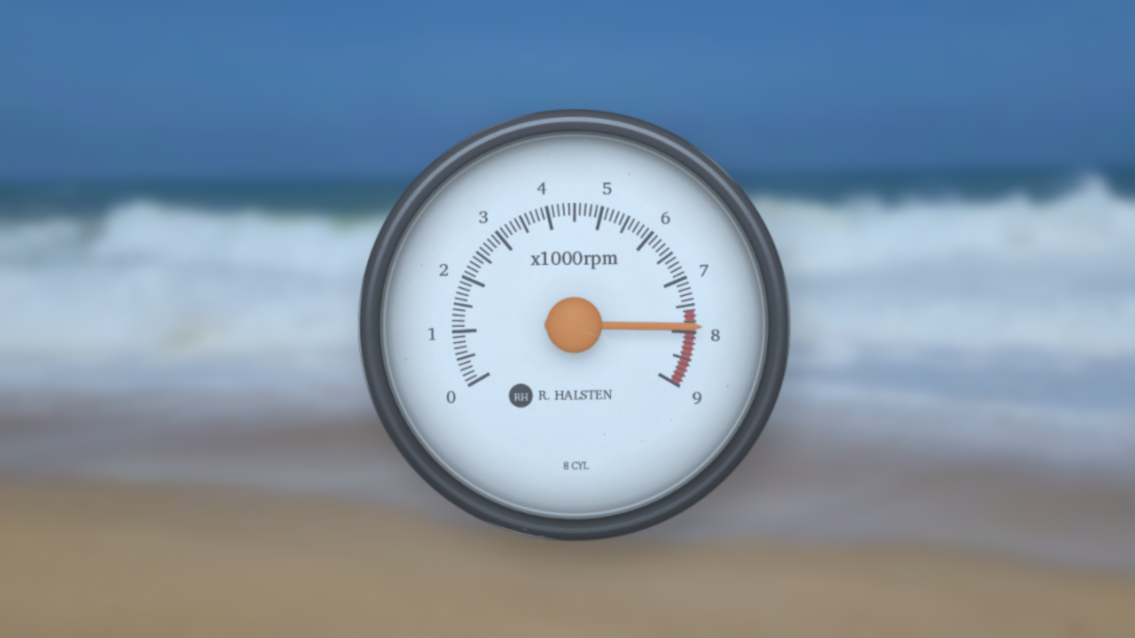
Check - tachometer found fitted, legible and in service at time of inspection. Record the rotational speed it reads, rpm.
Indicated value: 7900 rpm
